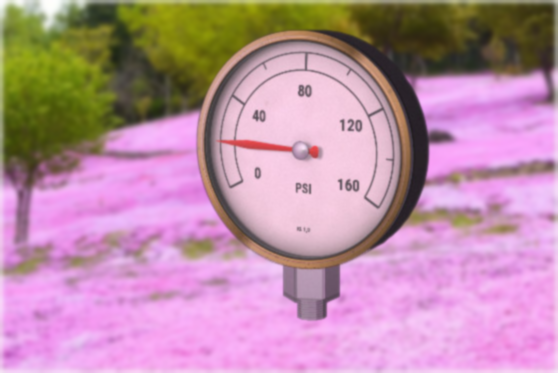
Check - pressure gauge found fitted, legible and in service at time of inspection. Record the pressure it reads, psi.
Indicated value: 20 psi
